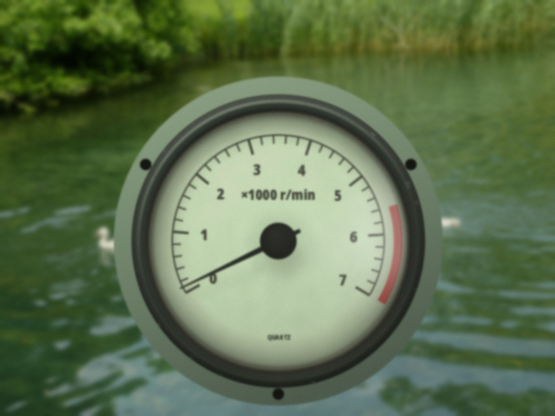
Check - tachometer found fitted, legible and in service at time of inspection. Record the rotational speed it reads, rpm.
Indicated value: 100 rpm
